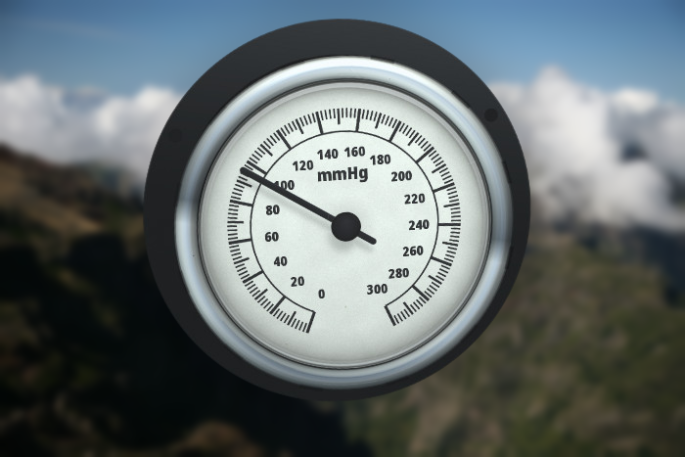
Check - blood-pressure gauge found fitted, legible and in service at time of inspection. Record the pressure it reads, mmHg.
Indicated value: 96 mmHg
